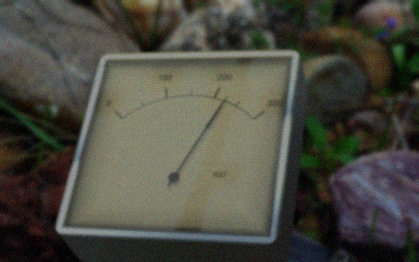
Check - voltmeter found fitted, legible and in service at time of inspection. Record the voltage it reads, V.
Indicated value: 225 V
